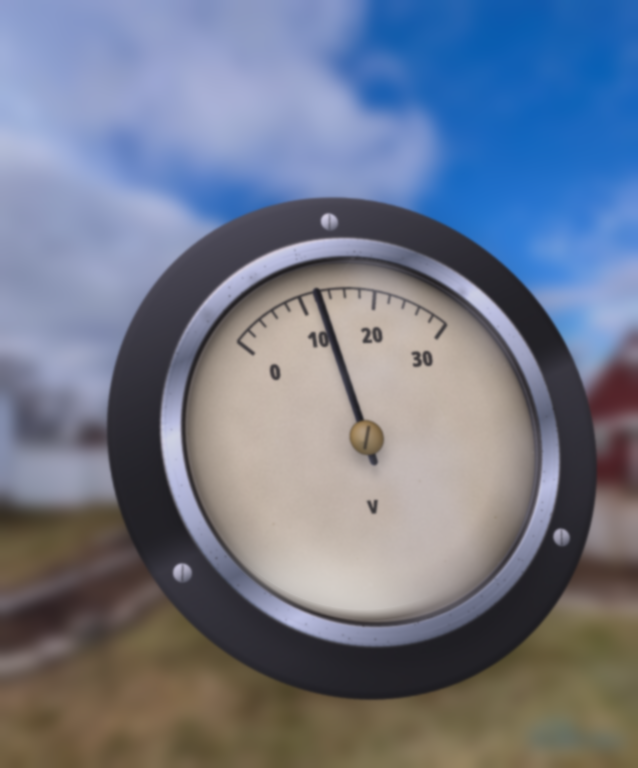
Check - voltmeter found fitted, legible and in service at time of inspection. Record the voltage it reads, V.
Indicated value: 12 V
